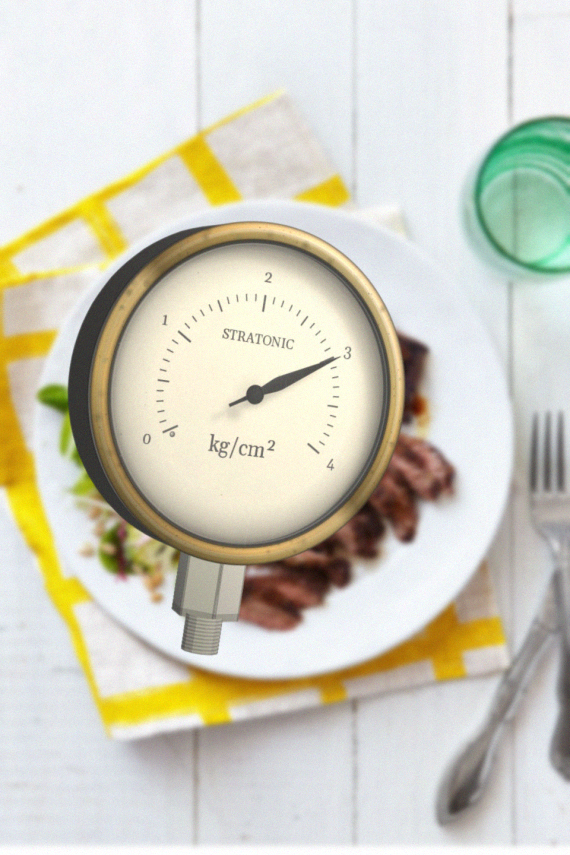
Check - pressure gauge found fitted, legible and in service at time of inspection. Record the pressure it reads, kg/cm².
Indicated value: 3 kg/cm²
